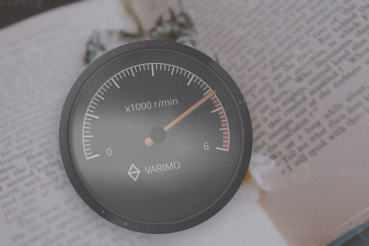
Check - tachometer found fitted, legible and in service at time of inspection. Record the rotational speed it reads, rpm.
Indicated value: 4600 rpm
